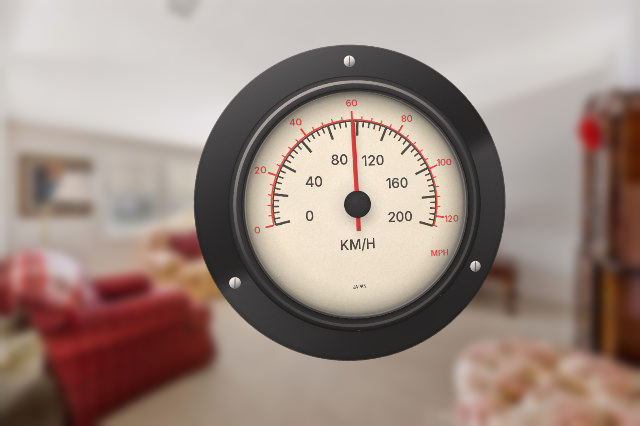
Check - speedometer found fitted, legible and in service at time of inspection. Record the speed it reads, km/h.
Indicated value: 96 km/h
